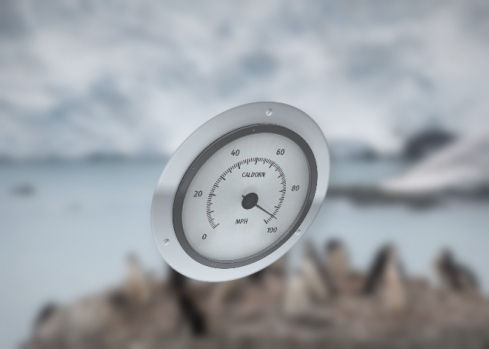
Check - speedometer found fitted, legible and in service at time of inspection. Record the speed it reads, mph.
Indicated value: 95 mph
